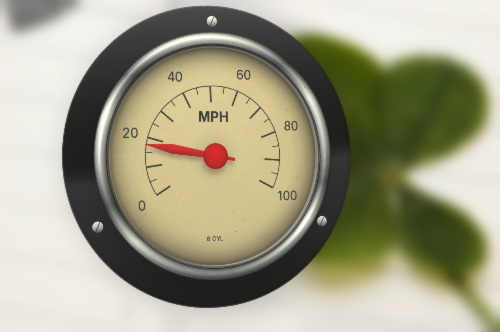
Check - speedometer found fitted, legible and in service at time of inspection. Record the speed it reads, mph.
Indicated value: 17.5 mph
